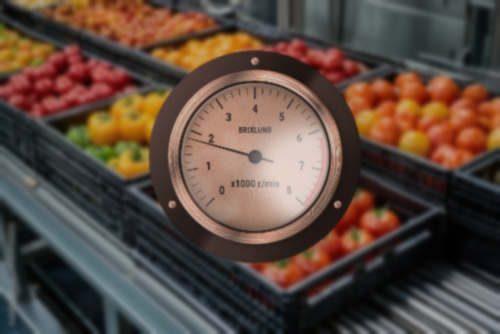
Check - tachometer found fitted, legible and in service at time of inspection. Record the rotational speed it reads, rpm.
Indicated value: 1800 rpm
